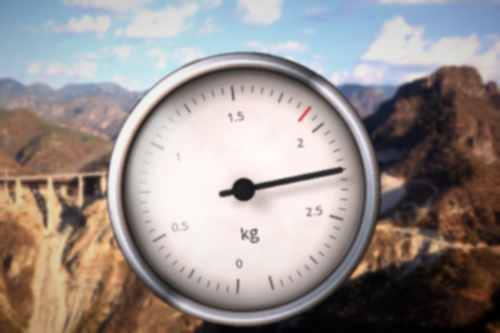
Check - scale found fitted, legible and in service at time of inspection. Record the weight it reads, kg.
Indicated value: 2.25 kg
